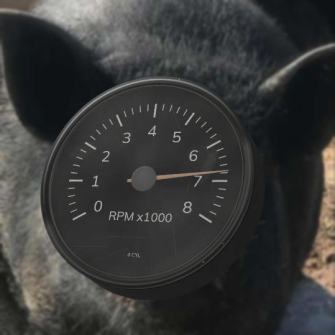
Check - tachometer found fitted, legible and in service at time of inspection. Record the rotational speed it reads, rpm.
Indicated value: 6800 rpm
